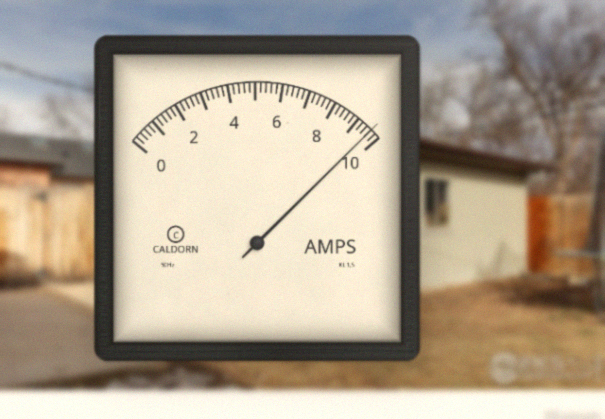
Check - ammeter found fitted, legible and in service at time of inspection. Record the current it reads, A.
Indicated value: 9.6 A
